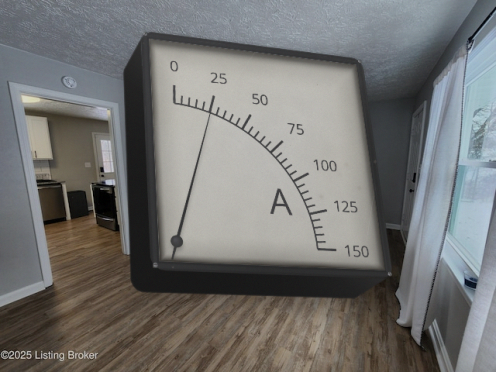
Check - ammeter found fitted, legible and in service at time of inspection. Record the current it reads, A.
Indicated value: 25 A
